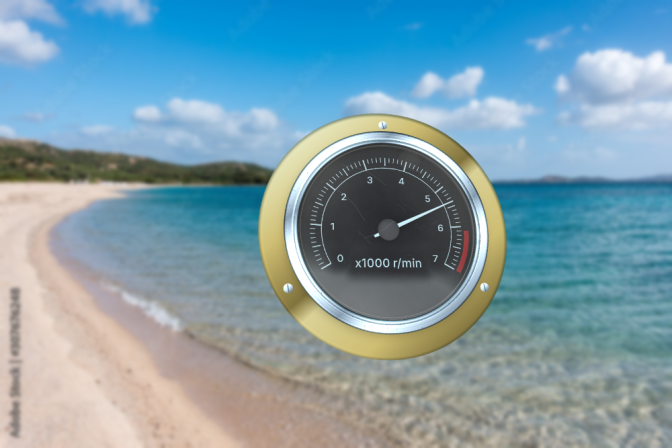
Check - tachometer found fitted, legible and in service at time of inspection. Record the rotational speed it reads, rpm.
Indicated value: 5400 rpm
